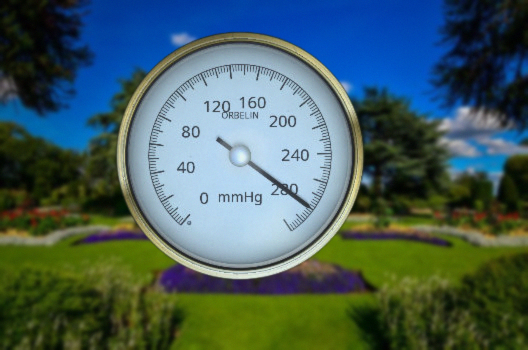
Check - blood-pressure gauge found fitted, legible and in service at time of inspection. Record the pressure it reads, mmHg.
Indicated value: 280 mmHg
